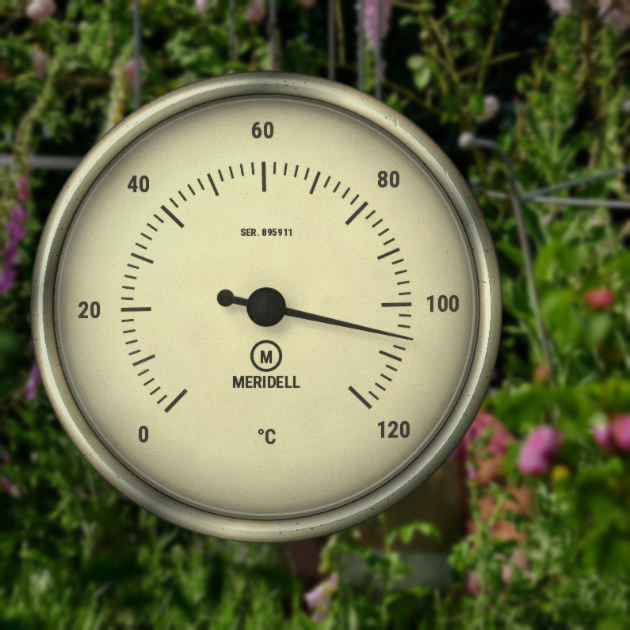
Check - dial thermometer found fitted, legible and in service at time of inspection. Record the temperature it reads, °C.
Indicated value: 106 °C
